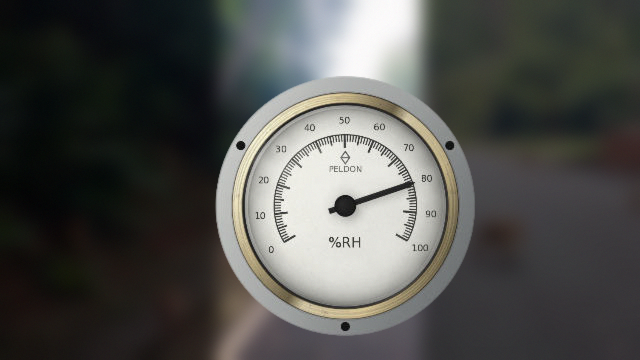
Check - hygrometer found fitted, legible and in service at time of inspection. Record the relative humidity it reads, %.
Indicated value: 80 %
